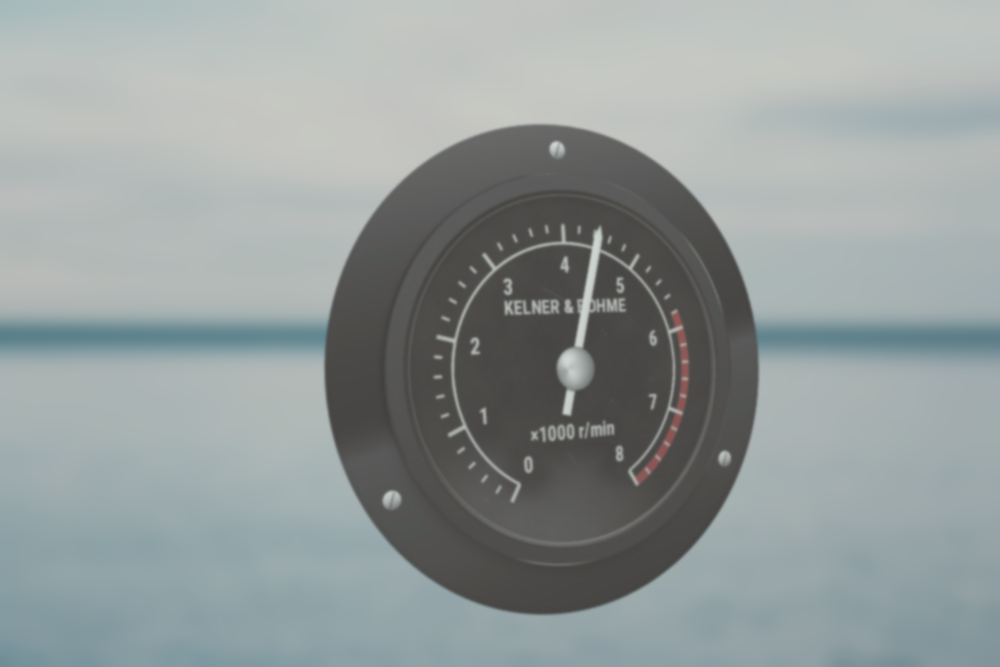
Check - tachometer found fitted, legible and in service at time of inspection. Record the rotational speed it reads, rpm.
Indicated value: 4400 rpm
